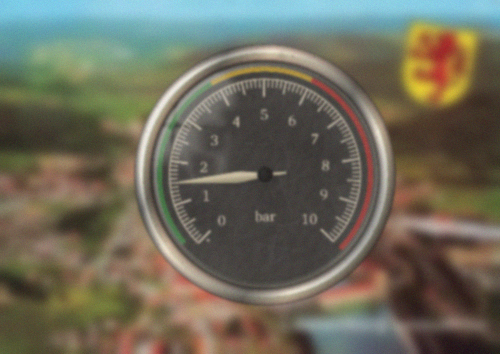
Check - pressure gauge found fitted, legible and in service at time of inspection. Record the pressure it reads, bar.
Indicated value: 1.5 bar
